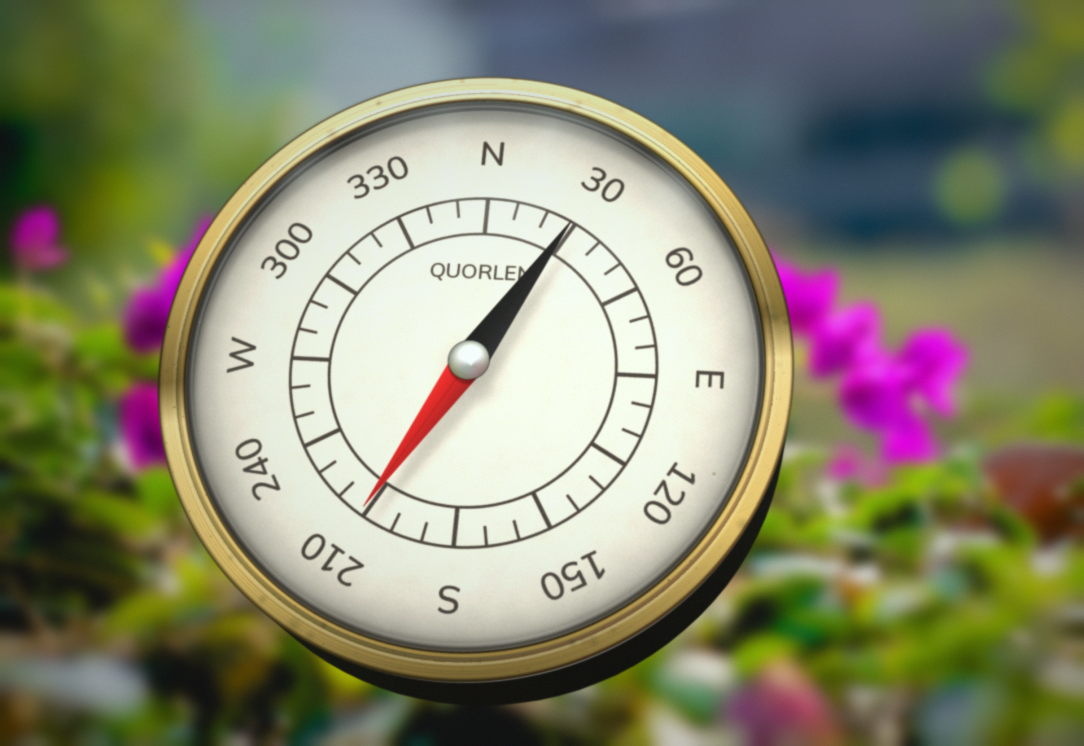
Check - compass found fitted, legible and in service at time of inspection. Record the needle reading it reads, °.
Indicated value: 210 °
